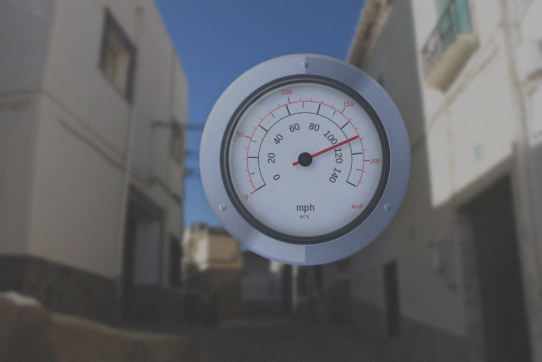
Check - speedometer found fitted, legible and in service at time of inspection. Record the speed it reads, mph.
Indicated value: 110 mph
